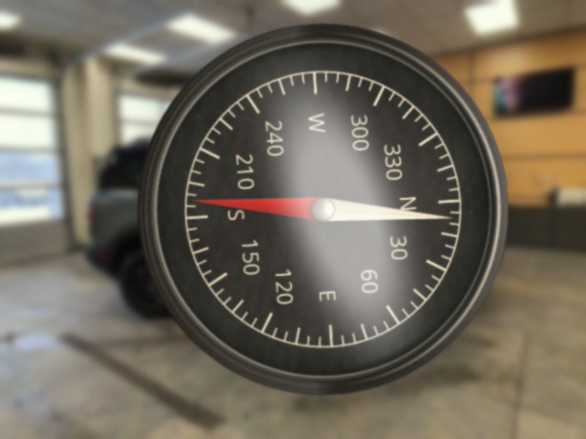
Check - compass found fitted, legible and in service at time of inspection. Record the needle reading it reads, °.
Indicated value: 187.5 °
